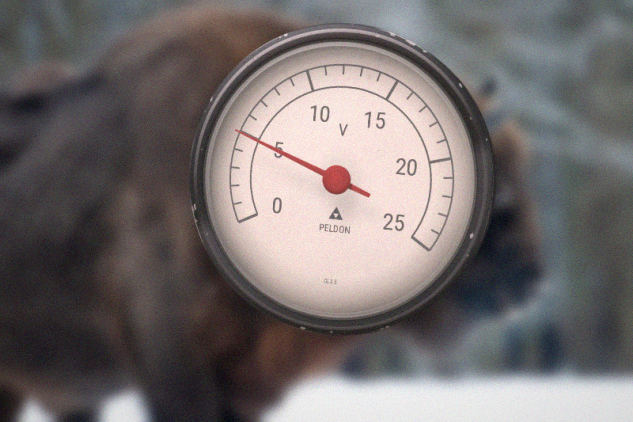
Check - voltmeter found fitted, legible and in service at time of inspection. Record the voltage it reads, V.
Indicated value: 5 V
